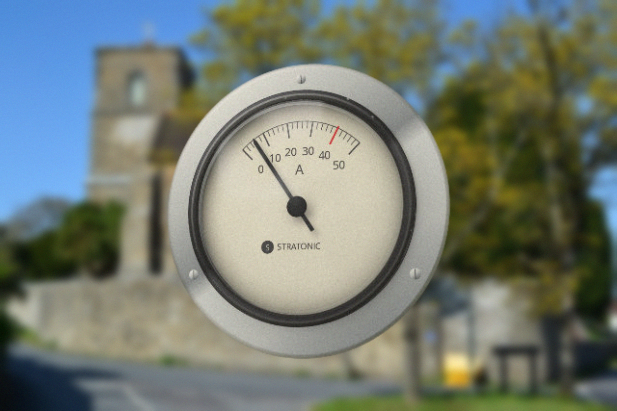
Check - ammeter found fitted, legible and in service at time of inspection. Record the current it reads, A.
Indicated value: 6 A
